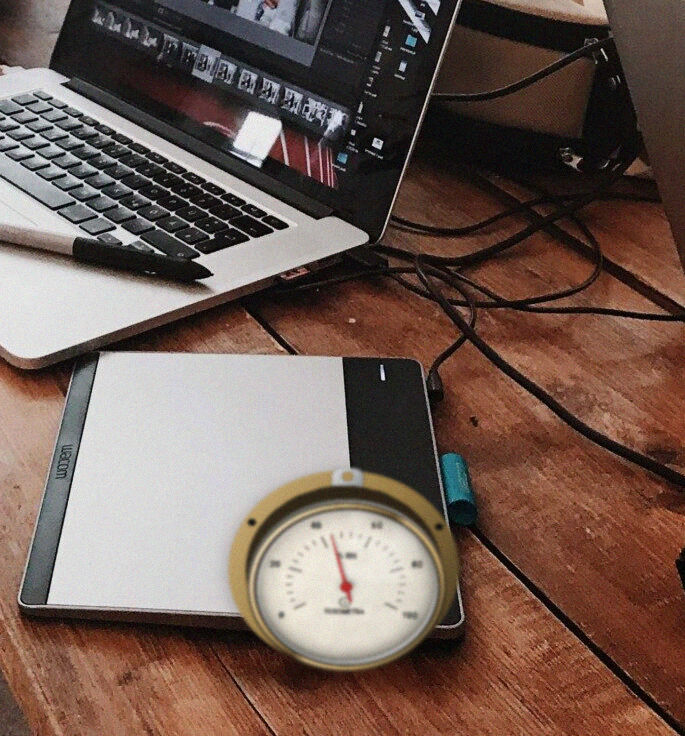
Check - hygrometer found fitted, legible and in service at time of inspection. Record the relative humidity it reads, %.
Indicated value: 44 %
